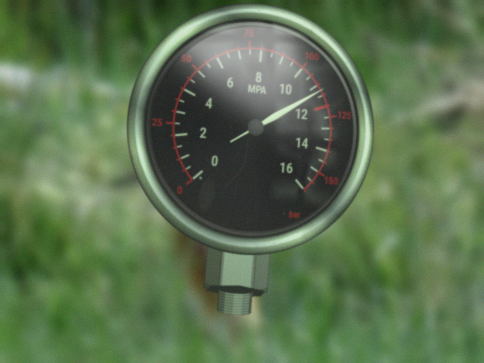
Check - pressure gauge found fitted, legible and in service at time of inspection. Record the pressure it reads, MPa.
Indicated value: 11.25 MPa
